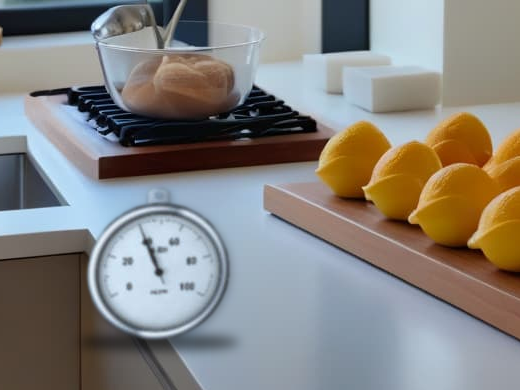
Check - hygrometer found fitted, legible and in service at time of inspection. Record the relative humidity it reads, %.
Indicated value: 40 %
